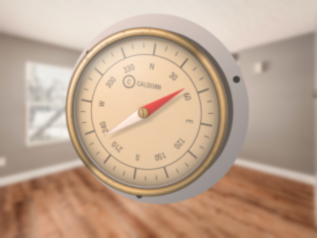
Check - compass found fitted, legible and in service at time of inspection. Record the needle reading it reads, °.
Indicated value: 50 °
